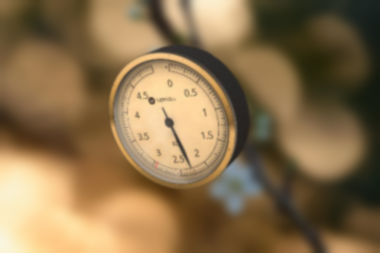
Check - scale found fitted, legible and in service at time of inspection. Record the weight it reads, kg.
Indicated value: 2.25 kg
